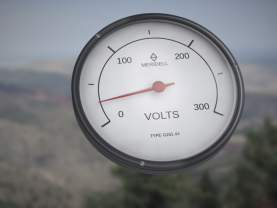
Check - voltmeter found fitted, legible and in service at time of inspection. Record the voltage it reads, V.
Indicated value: 25 V
